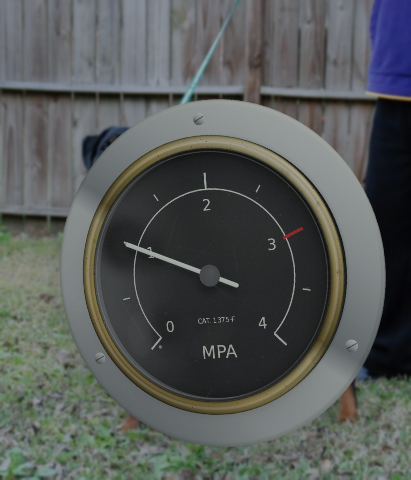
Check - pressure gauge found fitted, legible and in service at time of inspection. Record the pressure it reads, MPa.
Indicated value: 1 MPa
